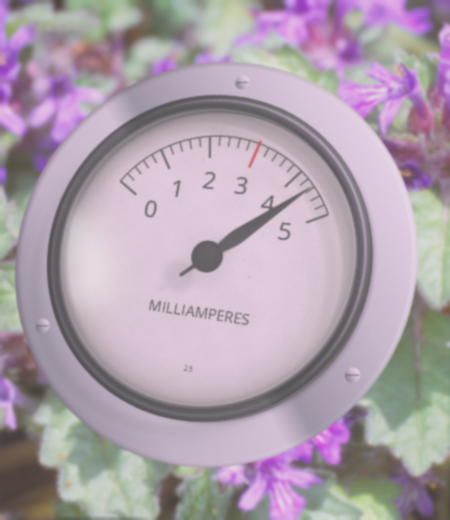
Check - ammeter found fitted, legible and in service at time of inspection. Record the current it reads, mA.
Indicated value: 4.4 mA
